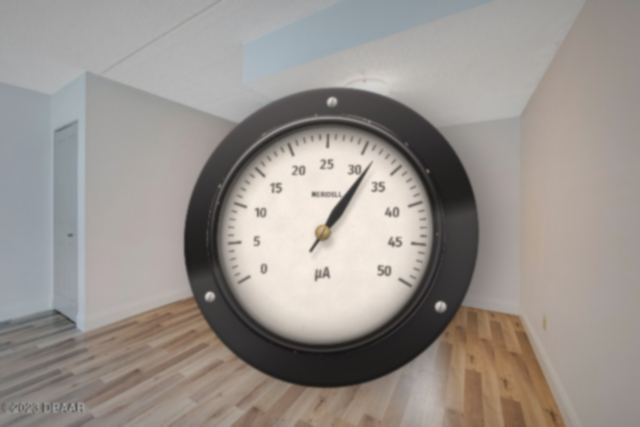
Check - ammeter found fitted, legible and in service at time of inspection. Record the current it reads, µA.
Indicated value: 32 µA
